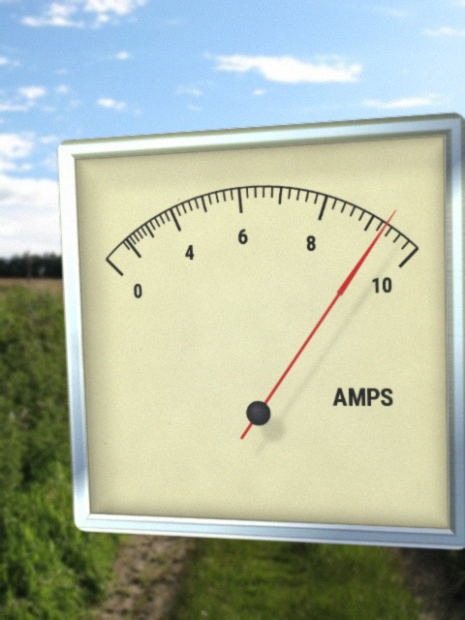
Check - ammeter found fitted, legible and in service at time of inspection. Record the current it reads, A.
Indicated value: 9.3 A
